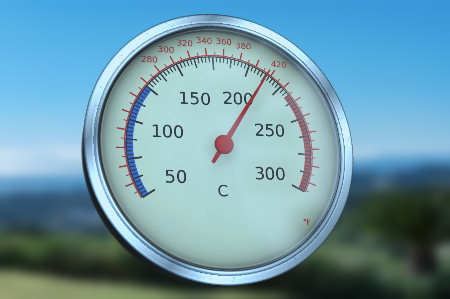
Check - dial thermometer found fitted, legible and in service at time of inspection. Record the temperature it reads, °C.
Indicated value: 212.5 °C
